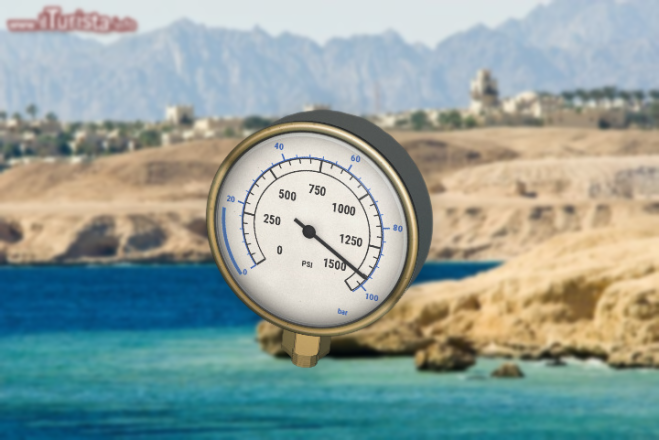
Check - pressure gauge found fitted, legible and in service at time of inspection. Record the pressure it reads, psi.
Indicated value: 1400 psi
